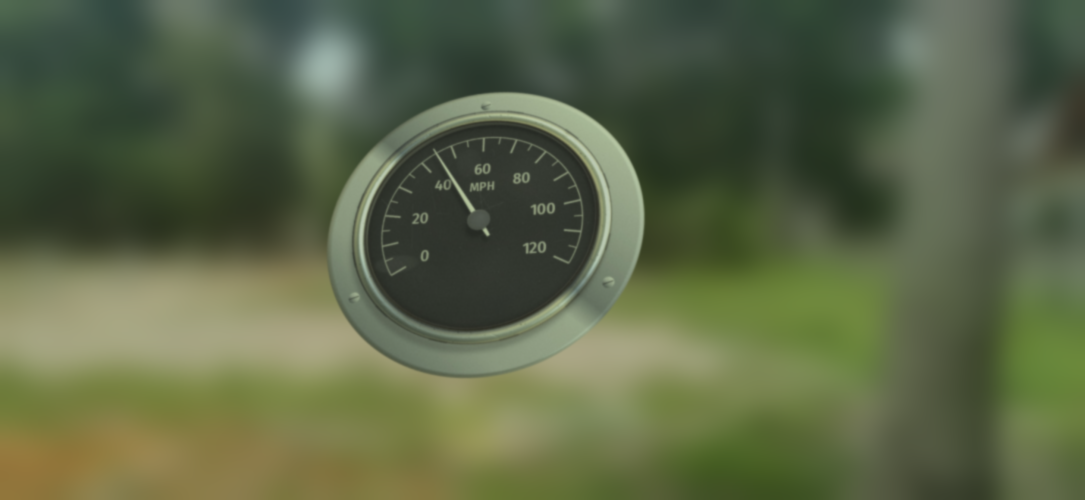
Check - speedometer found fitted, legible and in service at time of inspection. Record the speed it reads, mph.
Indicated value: 45 mph
